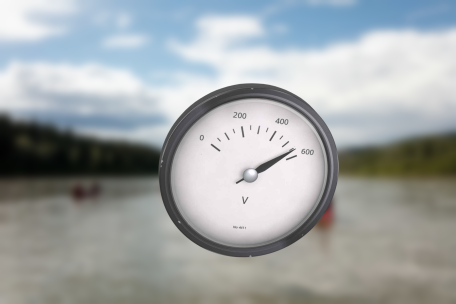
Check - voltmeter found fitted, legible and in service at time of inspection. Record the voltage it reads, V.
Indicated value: 550 V
